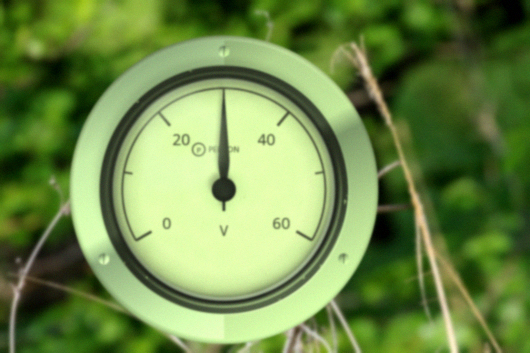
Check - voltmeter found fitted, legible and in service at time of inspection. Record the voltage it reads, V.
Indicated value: 30 V
